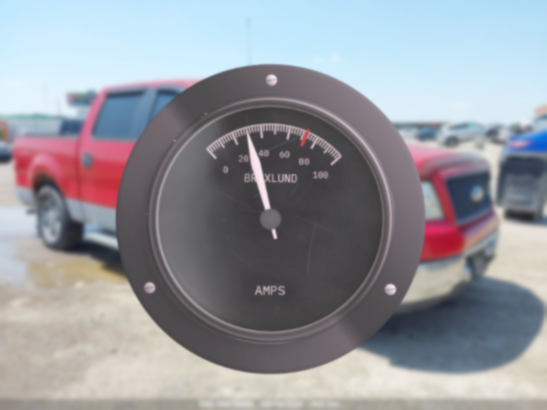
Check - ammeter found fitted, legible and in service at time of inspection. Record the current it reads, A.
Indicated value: 30 A
